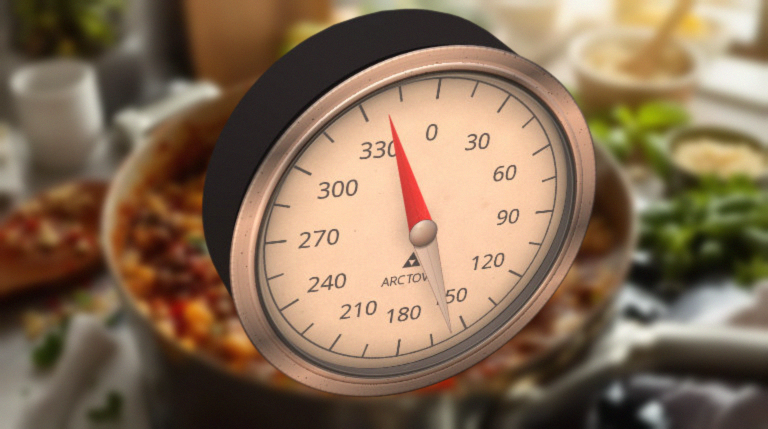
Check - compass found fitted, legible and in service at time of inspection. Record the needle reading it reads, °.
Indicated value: 337.5 °
